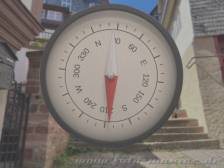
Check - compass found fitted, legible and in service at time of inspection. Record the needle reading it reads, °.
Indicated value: 205 °
